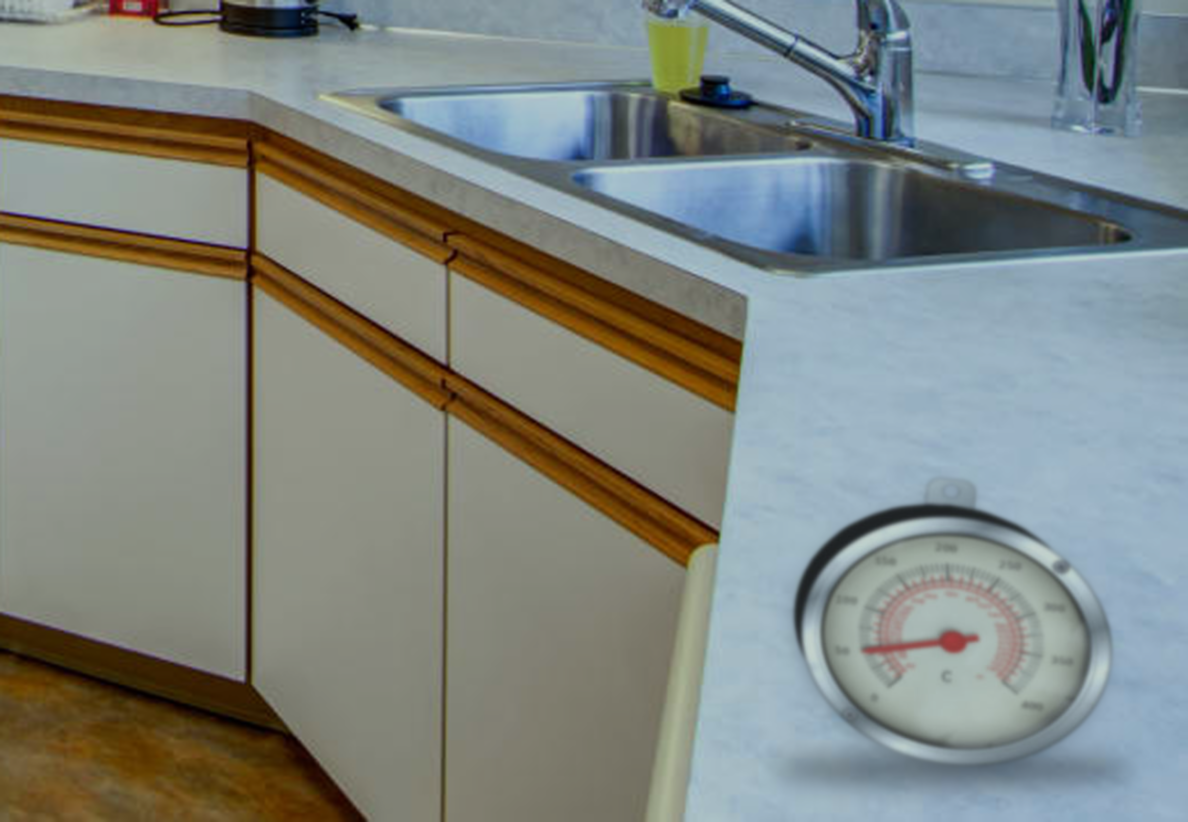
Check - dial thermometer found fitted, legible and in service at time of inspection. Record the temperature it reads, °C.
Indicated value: 50 °C
